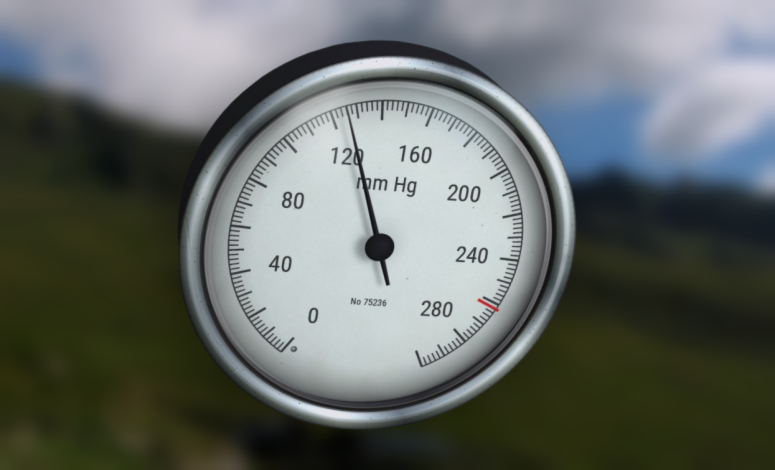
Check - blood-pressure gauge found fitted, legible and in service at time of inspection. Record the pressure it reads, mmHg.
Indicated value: 126 mmHg
